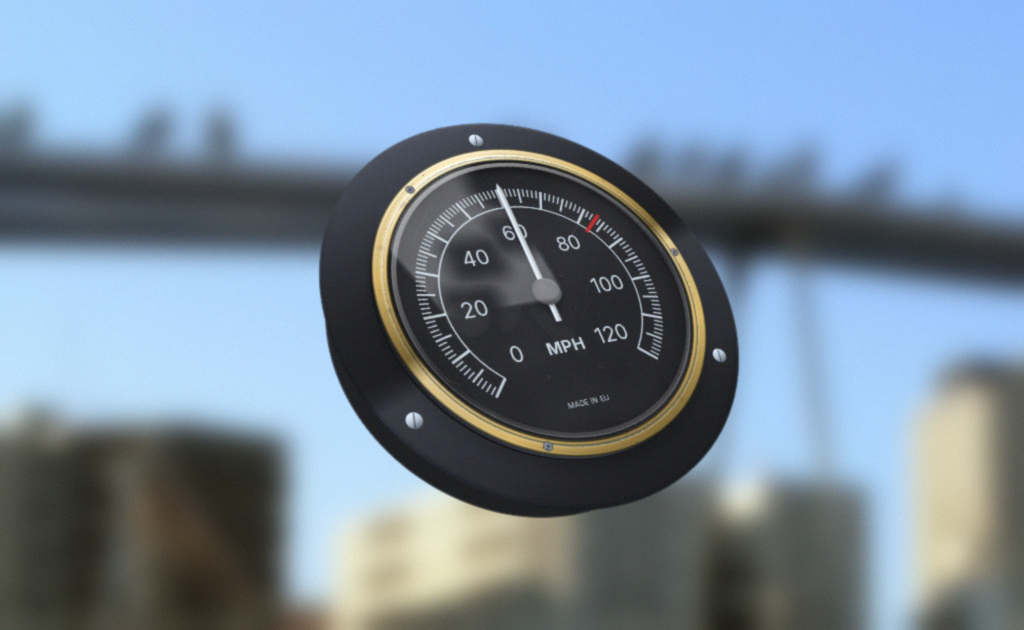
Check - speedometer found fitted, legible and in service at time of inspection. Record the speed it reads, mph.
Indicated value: 60 mph
